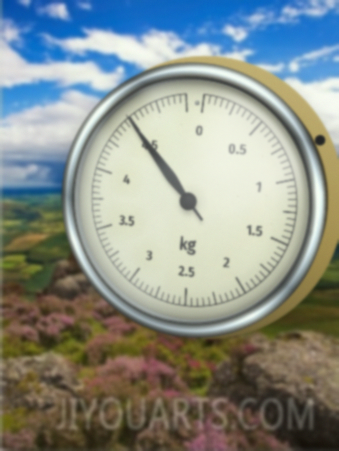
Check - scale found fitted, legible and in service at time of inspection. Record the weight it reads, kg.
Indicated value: 4.5 kg
